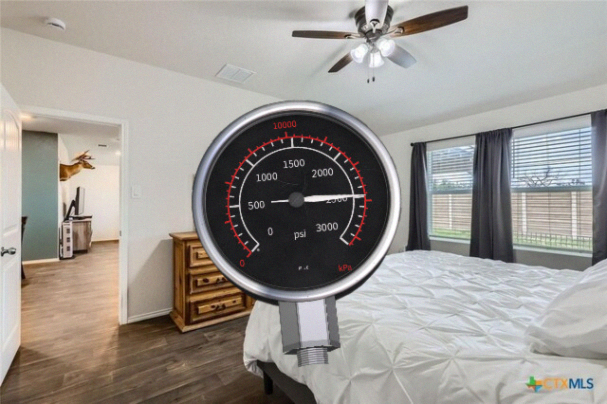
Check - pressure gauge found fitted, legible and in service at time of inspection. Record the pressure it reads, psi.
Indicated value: 2500 psi
